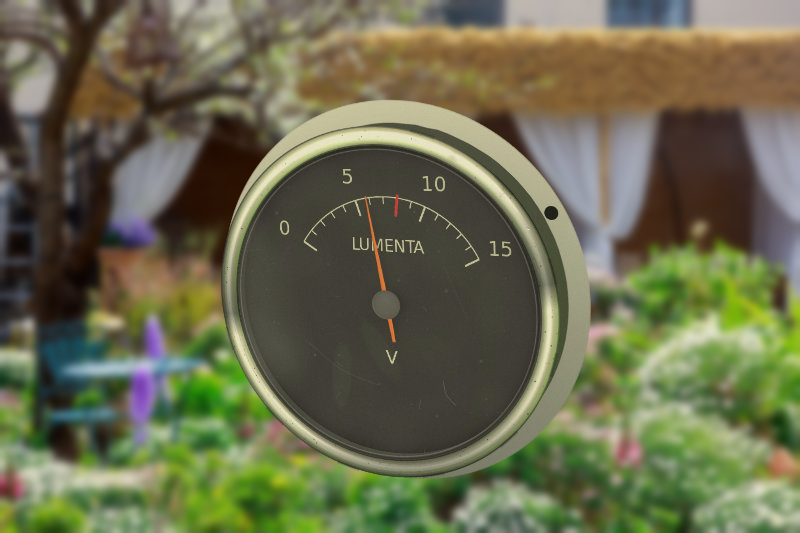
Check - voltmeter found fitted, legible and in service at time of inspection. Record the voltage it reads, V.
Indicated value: 6 V
